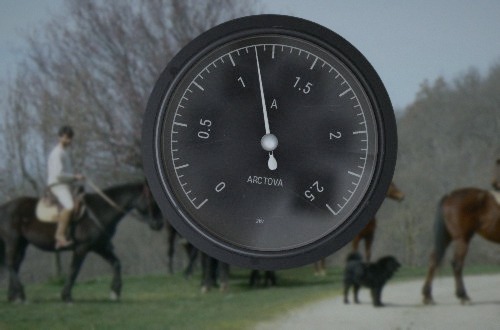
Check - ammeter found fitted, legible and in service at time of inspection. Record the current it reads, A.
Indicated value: 1.15 A
